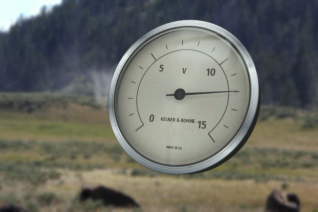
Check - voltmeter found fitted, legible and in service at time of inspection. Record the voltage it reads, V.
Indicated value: 12 V
